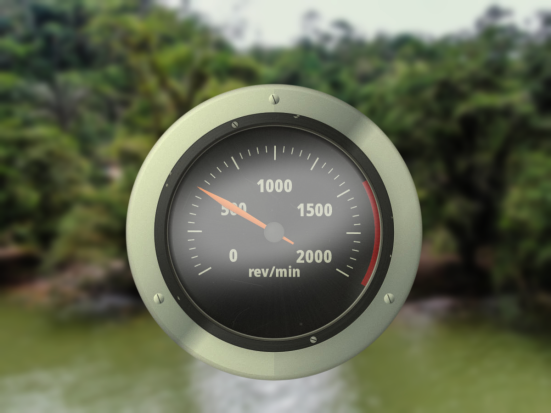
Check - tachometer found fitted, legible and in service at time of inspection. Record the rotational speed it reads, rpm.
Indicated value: 500 rpm
